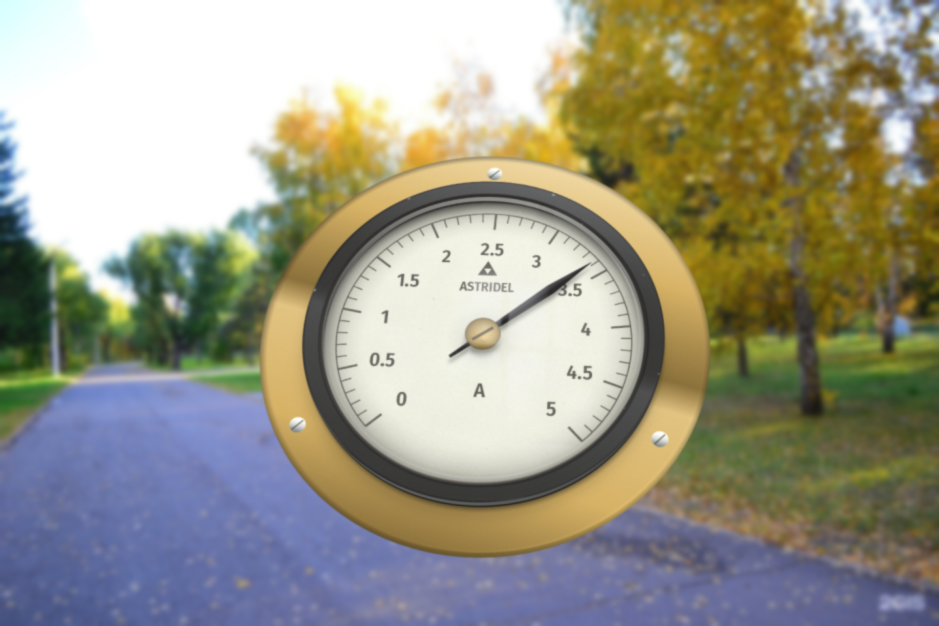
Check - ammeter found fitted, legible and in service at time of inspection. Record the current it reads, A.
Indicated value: 3.4 A
